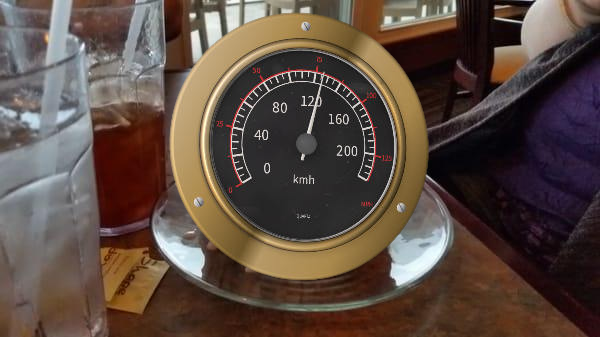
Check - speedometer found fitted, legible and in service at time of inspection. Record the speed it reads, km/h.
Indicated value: 125 km/h
